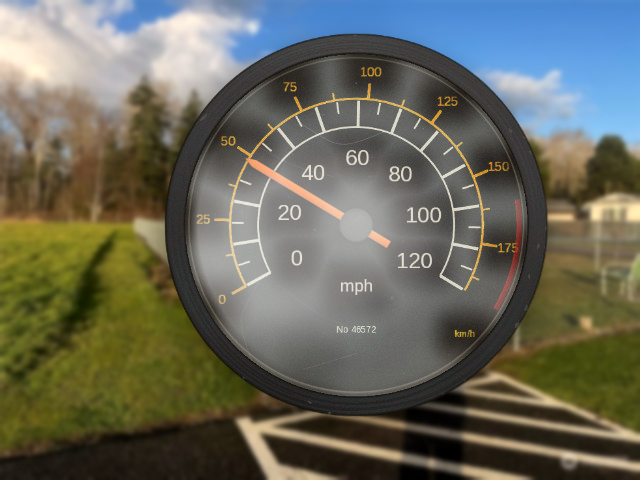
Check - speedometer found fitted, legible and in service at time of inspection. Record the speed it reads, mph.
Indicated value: 30 mph
